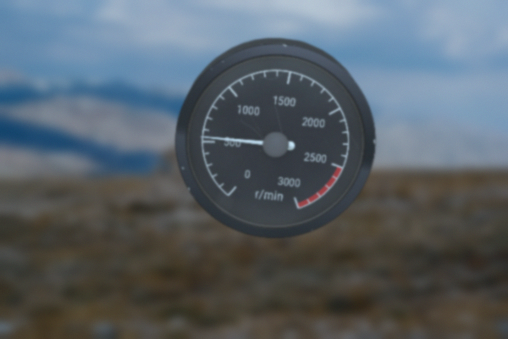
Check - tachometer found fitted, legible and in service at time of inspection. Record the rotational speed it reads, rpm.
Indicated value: 550 rpm
